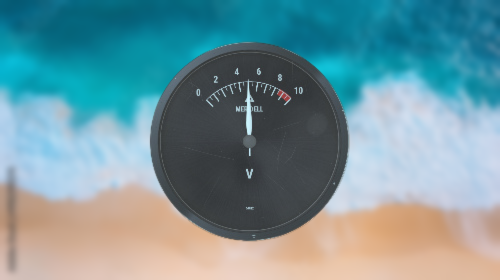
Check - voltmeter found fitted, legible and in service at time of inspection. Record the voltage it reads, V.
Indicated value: 5 V
